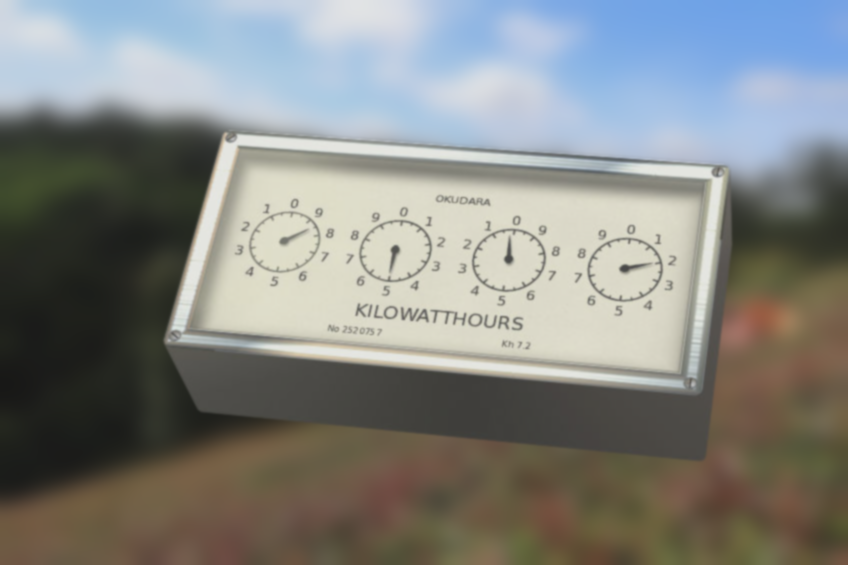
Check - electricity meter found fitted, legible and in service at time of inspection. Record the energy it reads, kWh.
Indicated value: 8502 kWh
